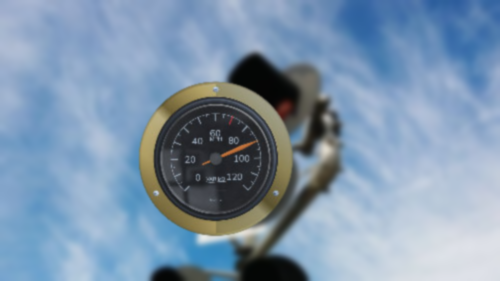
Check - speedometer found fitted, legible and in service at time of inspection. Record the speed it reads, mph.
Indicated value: 90 mph
